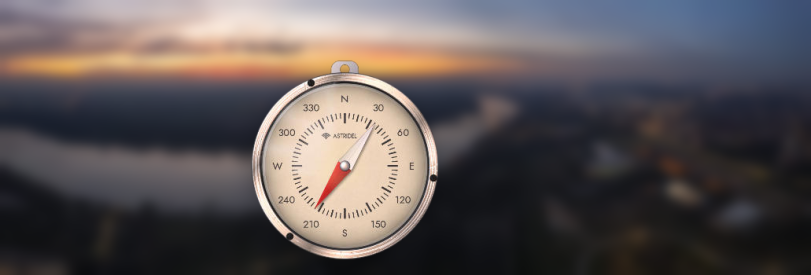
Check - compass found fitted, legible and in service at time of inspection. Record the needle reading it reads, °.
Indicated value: 215 °
